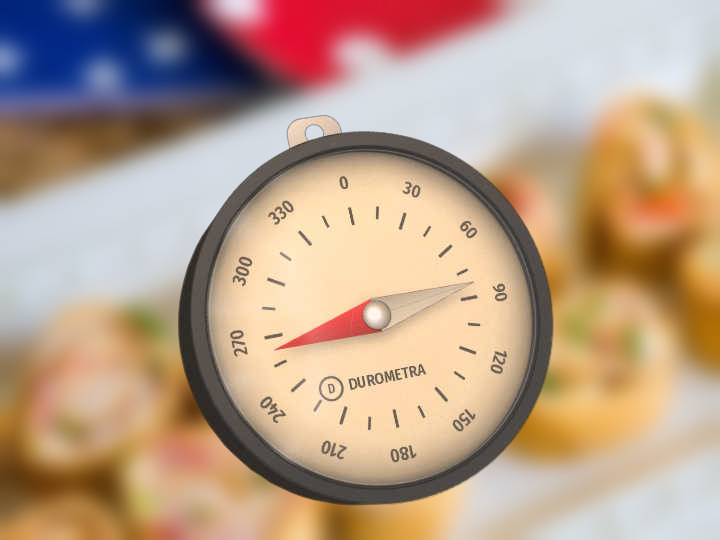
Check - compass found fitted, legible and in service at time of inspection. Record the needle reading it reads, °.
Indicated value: 262.5 °
